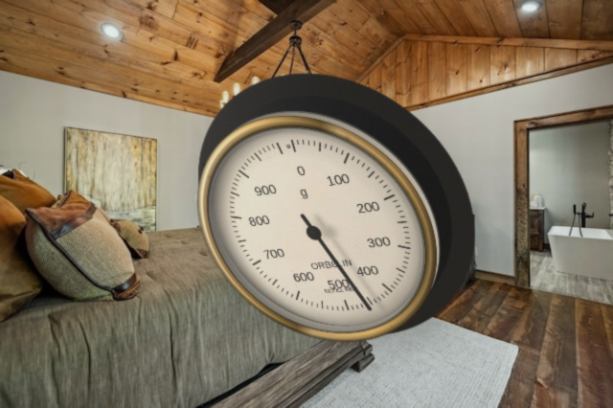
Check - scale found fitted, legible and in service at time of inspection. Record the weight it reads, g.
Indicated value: 450 g
